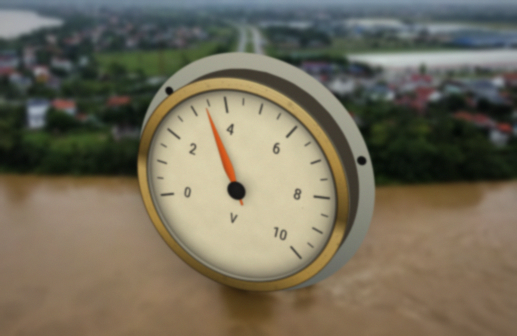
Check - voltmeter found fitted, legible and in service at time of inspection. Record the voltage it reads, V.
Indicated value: 3.5 V
